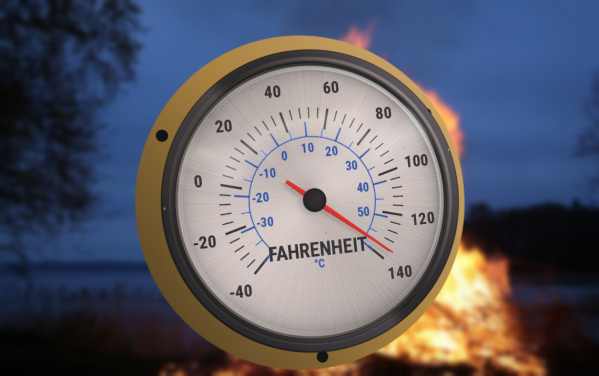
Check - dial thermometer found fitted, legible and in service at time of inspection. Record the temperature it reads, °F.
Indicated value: 136 °F
